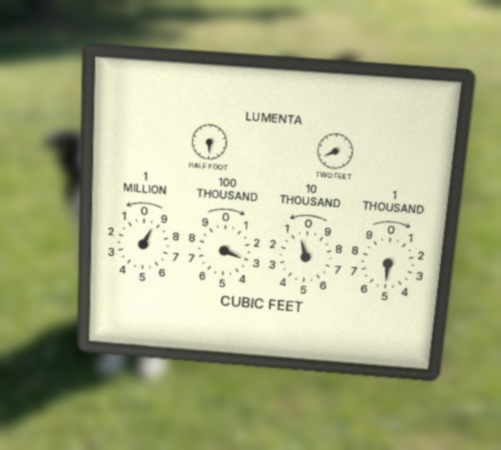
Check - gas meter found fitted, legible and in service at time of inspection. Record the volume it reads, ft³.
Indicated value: 930500 ft³
